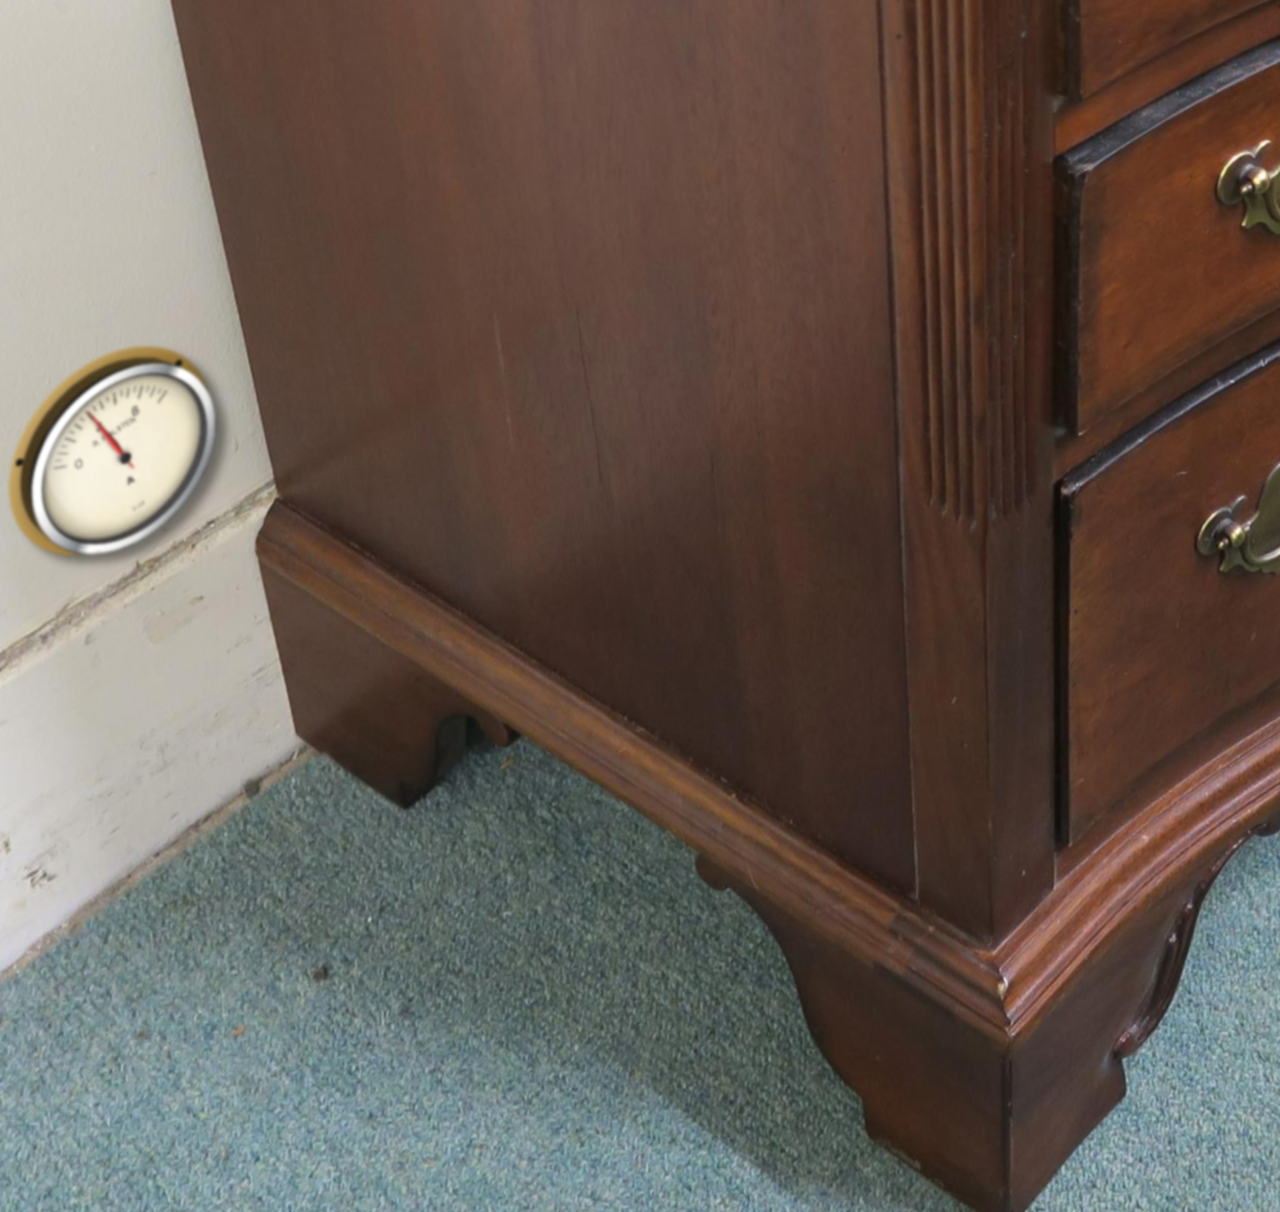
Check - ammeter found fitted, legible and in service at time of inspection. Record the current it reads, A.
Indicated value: 4 A
